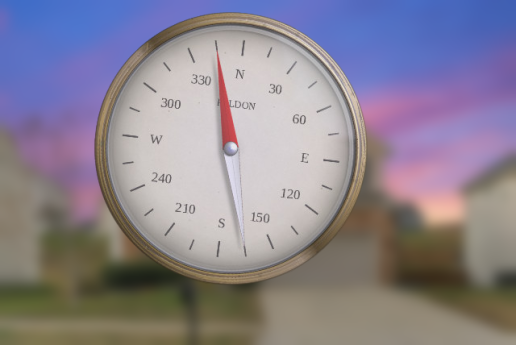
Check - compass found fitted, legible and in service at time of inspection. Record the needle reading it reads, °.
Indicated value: 345 °
